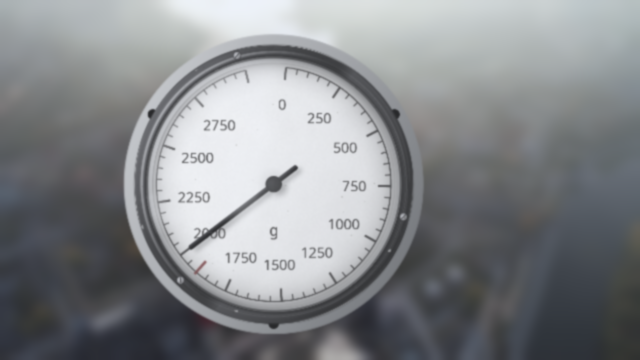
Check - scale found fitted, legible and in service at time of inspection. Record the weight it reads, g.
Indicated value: 2000 g
